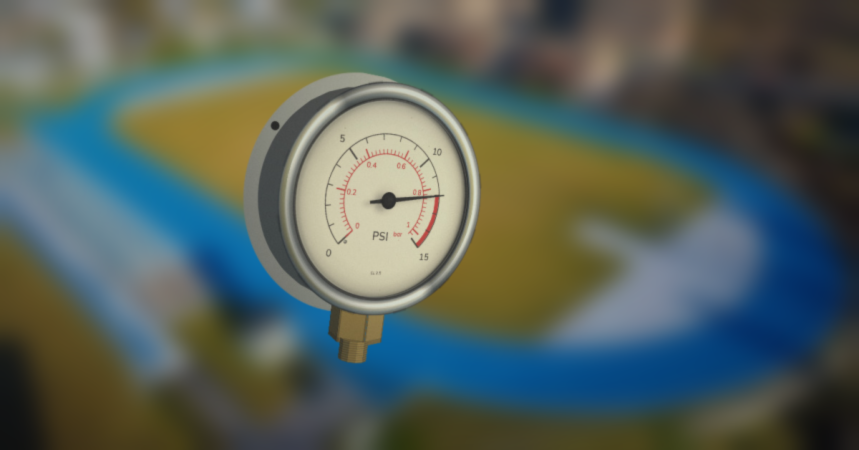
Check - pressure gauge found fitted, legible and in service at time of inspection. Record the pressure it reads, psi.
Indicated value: 12 psi
